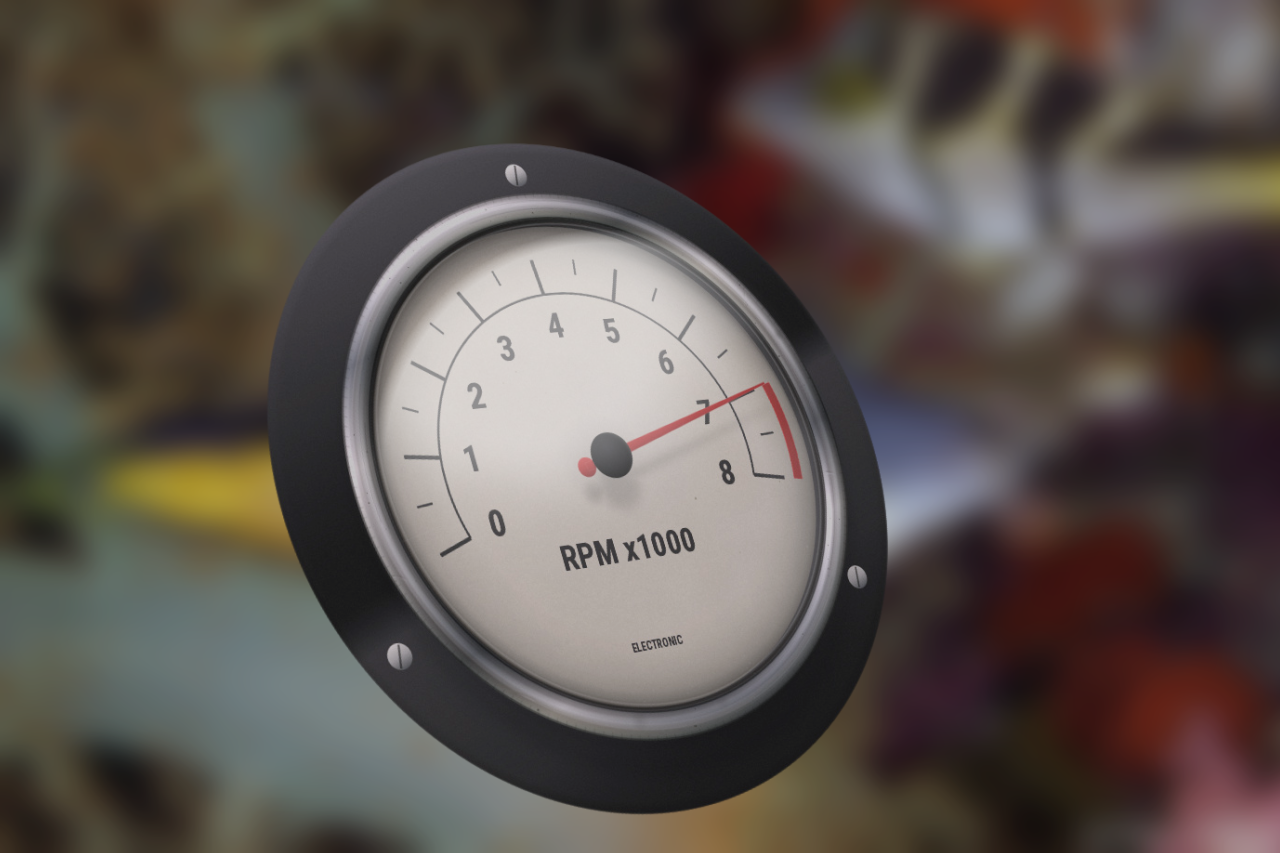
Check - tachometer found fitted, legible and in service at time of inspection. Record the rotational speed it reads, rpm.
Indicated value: 7000 rpm
